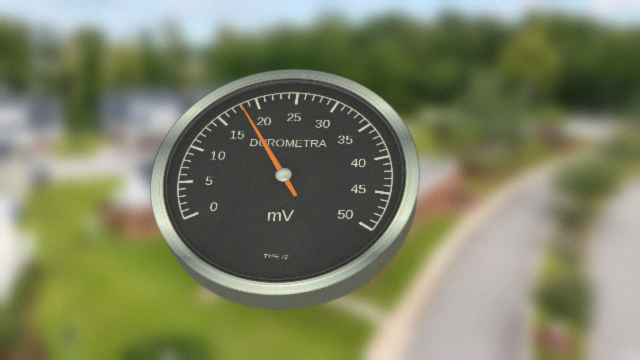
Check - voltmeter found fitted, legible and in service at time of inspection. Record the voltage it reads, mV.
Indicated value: 18 mV
